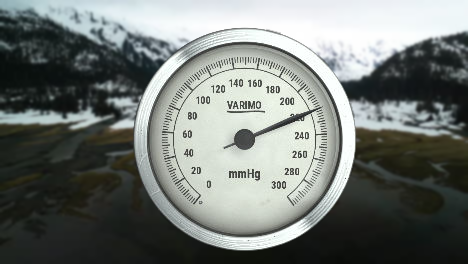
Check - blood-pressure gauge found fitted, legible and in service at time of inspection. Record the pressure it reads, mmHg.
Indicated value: 220 mmHg
